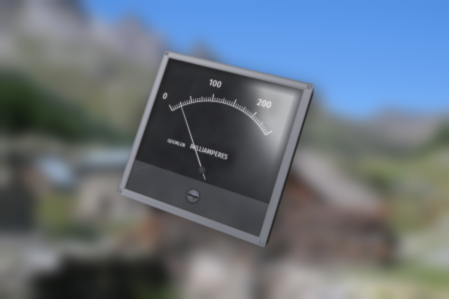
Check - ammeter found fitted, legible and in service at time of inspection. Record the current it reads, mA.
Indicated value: 25 mA
